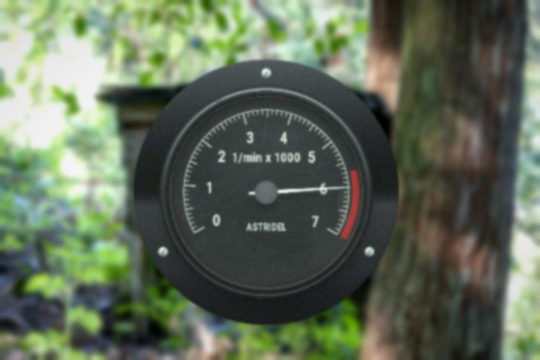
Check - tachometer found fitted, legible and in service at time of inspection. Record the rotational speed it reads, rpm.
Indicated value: 6000 rpm
